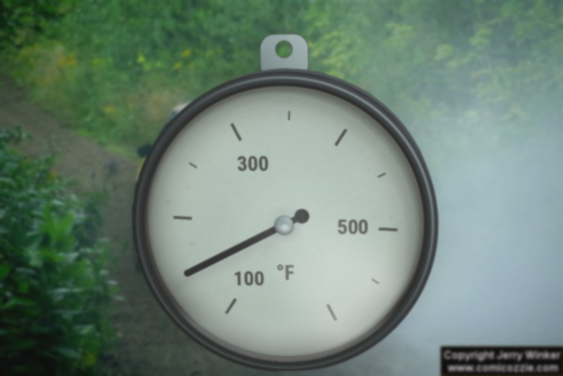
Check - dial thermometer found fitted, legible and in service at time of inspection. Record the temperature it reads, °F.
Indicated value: 150 °F
